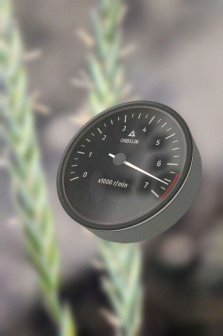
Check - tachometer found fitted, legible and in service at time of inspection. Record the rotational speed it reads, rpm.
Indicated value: 6625 rpm
